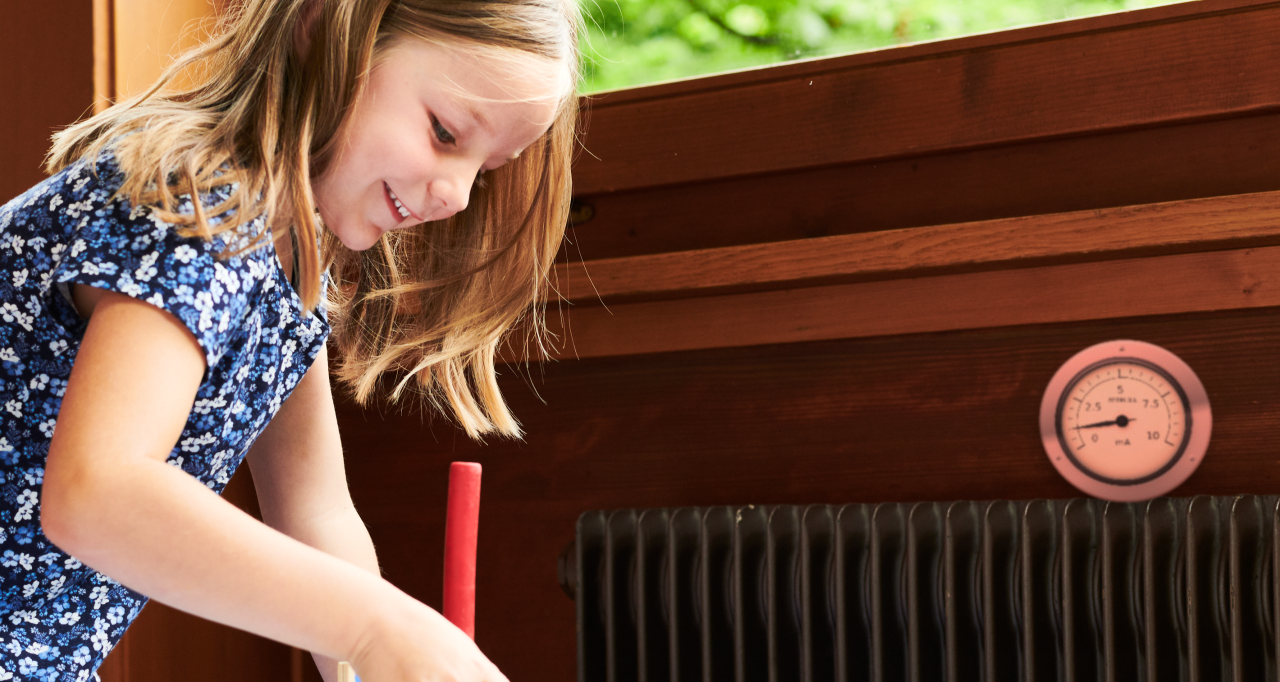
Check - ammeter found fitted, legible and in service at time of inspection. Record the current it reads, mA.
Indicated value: 1 mA
